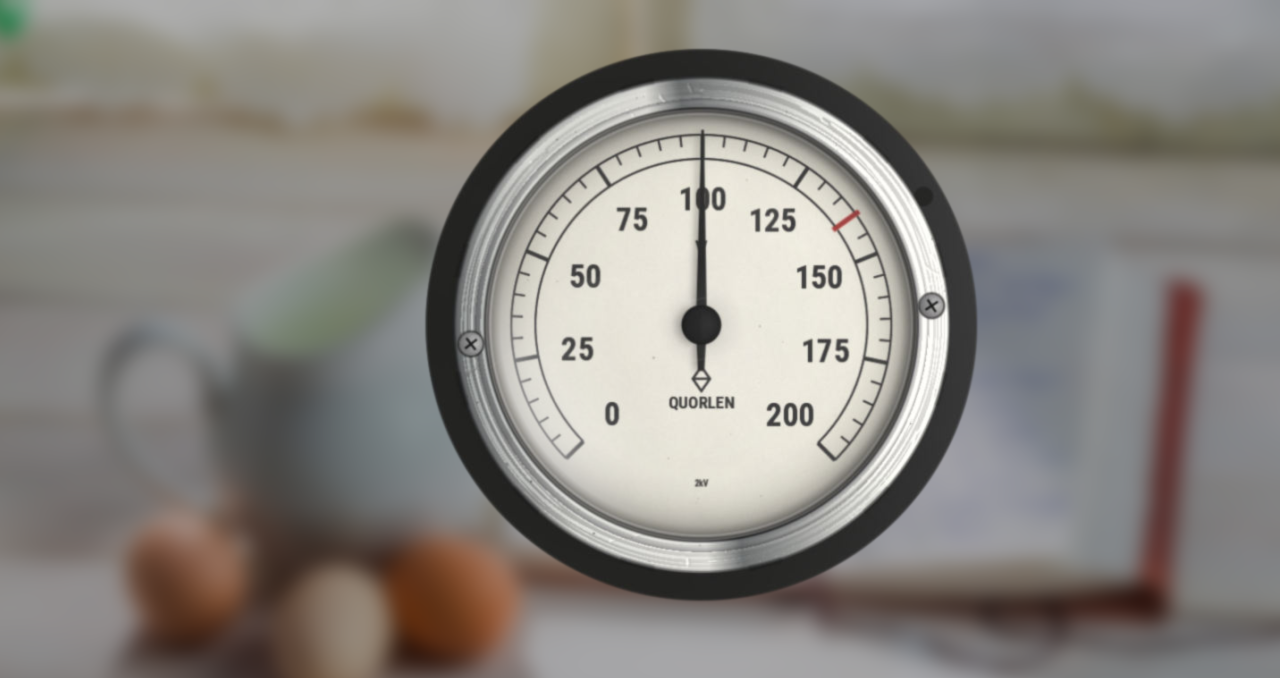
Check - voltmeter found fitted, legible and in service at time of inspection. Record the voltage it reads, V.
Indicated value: 100 V
